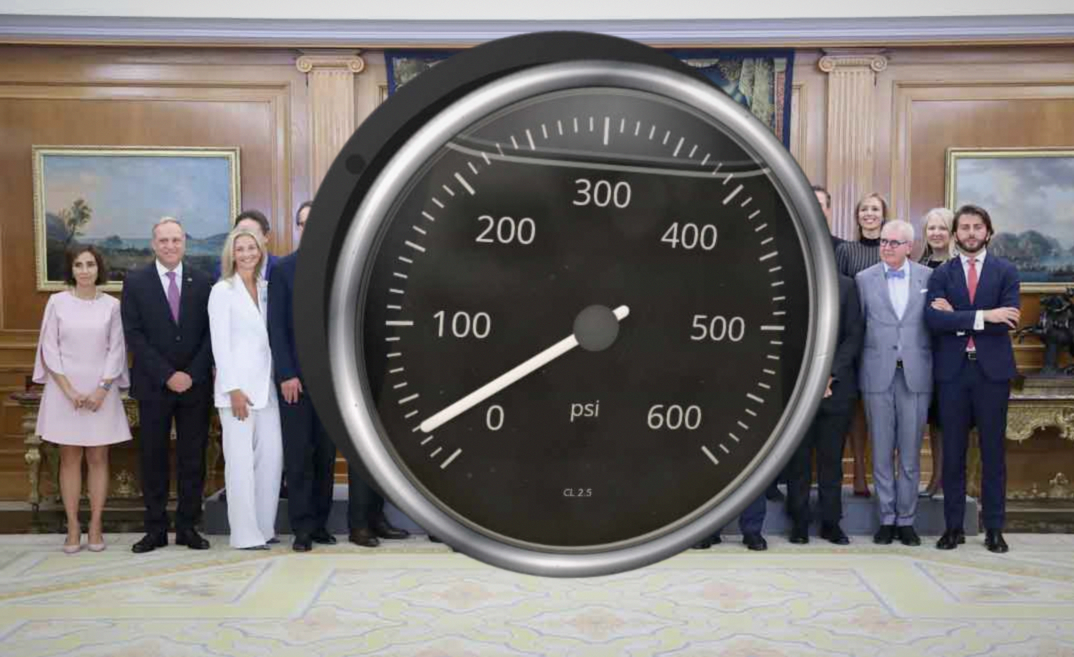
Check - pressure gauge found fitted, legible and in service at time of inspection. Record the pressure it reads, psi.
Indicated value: 30 psi
